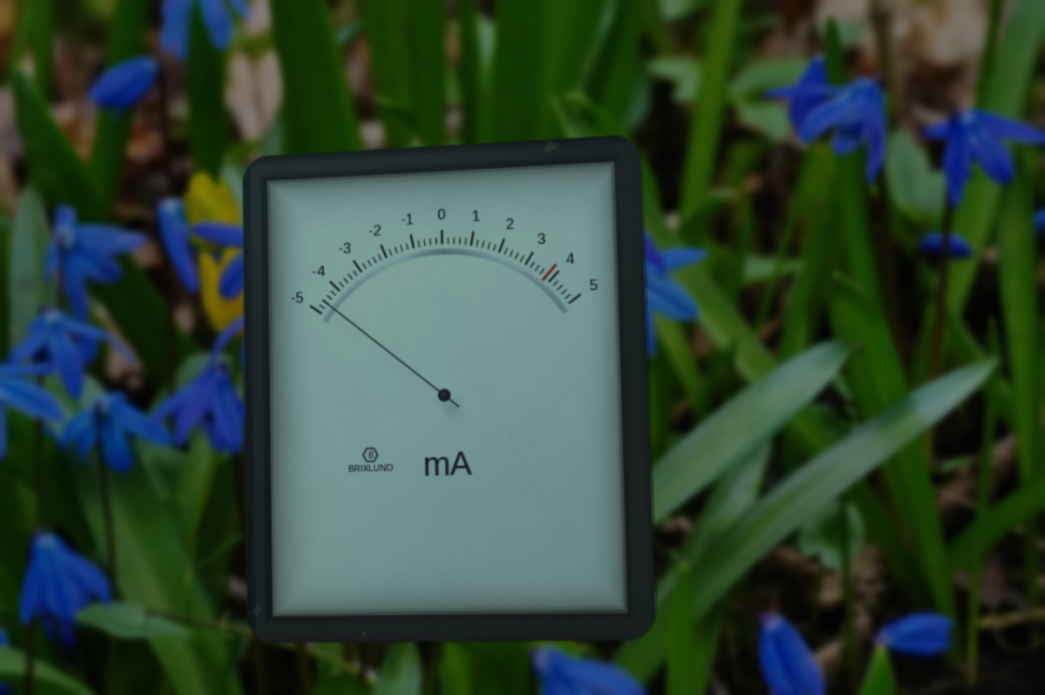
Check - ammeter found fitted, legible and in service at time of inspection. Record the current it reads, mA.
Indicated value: -4.6 mA
